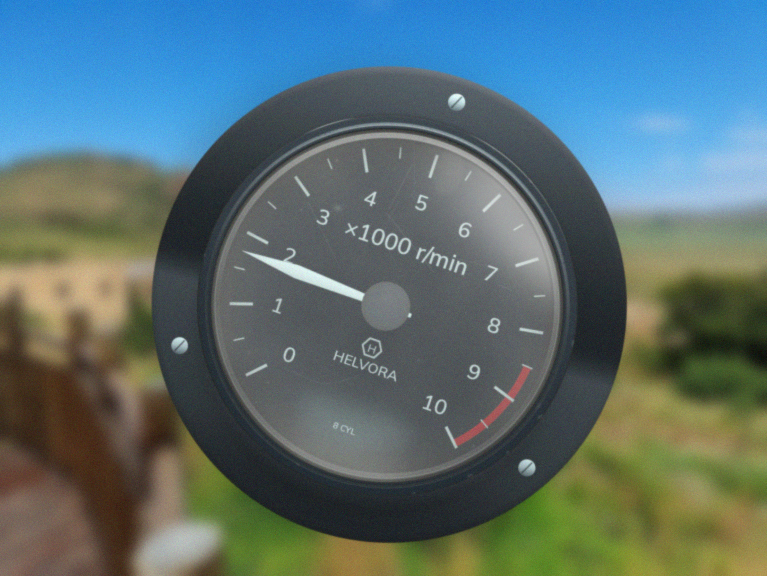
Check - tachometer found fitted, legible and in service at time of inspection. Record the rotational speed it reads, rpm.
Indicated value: 1750 rpm
